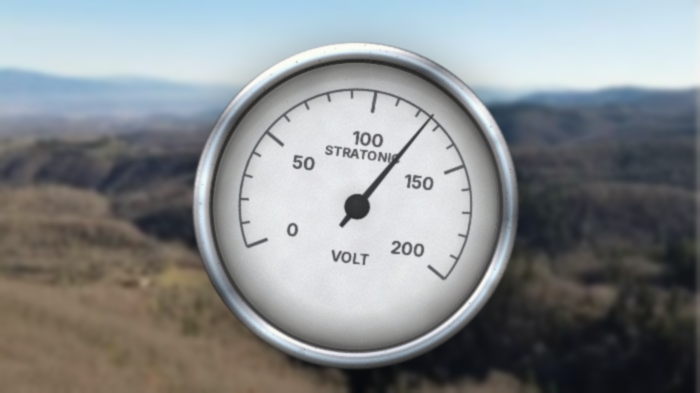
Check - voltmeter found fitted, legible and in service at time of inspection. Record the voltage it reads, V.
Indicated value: 125 V
